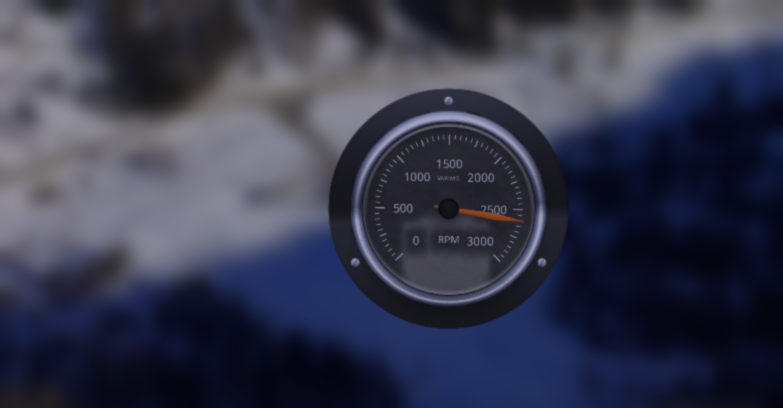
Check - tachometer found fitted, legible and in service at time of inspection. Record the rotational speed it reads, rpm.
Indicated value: 2600 rpm
